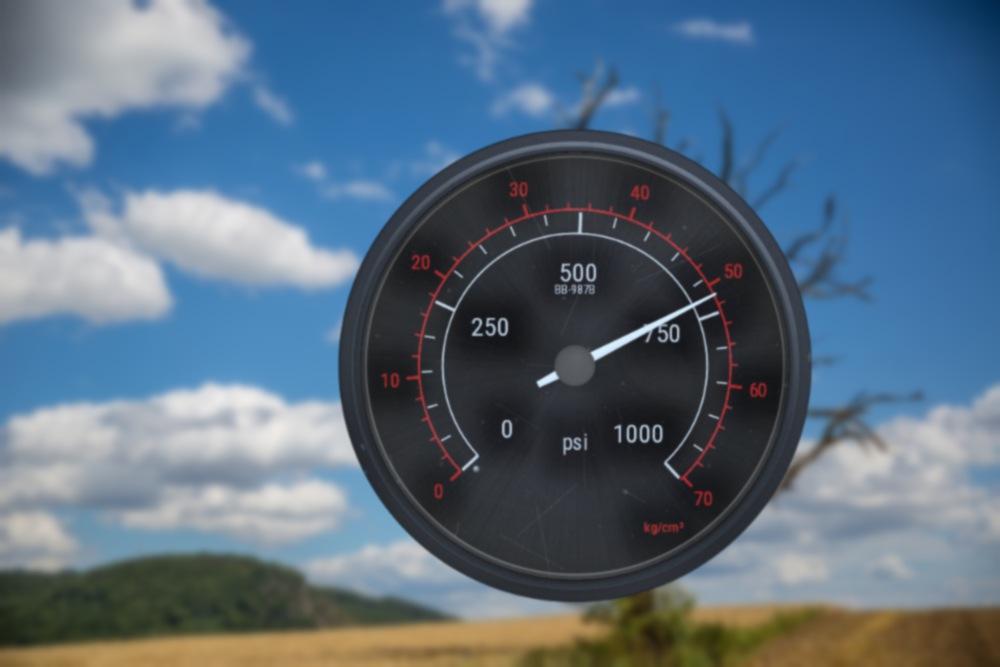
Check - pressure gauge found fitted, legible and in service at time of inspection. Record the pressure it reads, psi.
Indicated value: 725 psi
